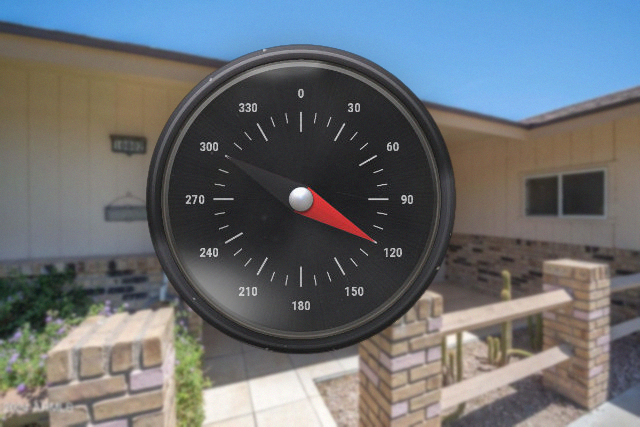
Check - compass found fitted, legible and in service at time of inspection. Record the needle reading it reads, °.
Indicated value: 120 °
